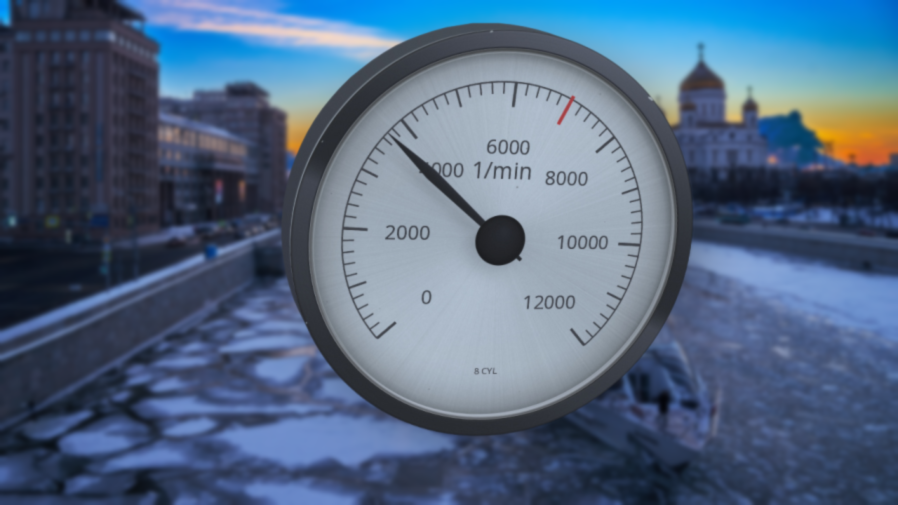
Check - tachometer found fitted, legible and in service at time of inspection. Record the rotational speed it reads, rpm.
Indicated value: 3700 rpm
